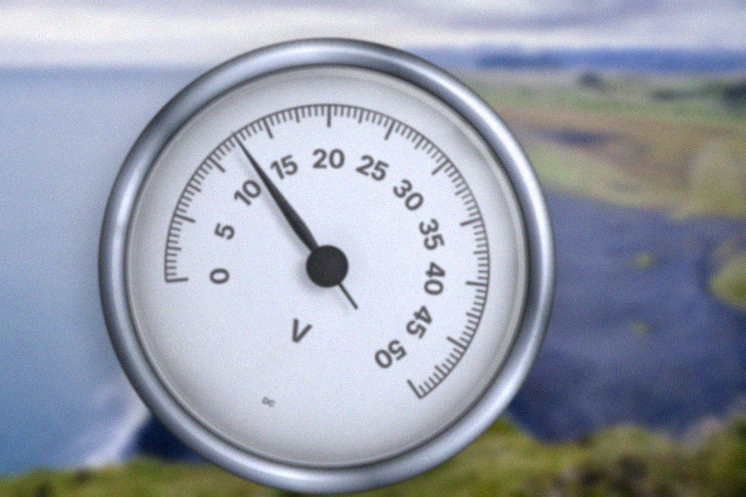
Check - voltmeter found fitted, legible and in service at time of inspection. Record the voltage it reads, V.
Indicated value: 12.5 V
